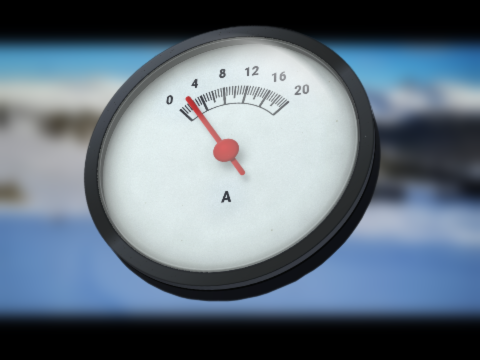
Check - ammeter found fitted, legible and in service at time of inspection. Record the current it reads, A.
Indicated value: 2 A
